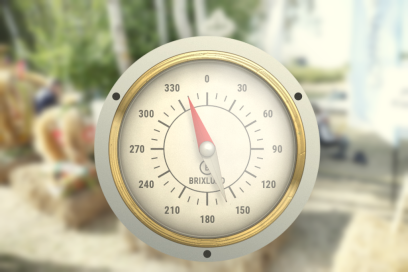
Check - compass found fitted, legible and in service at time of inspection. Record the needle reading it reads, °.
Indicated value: 340 °
